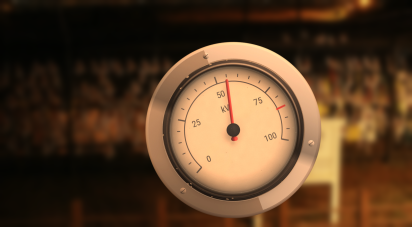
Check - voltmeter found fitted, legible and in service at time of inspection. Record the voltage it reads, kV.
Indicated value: 55 kV
